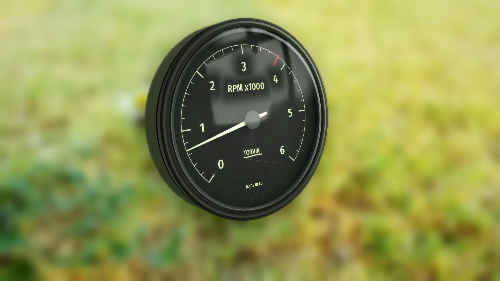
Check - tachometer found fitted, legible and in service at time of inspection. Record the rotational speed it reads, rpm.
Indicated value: 700 rpm
